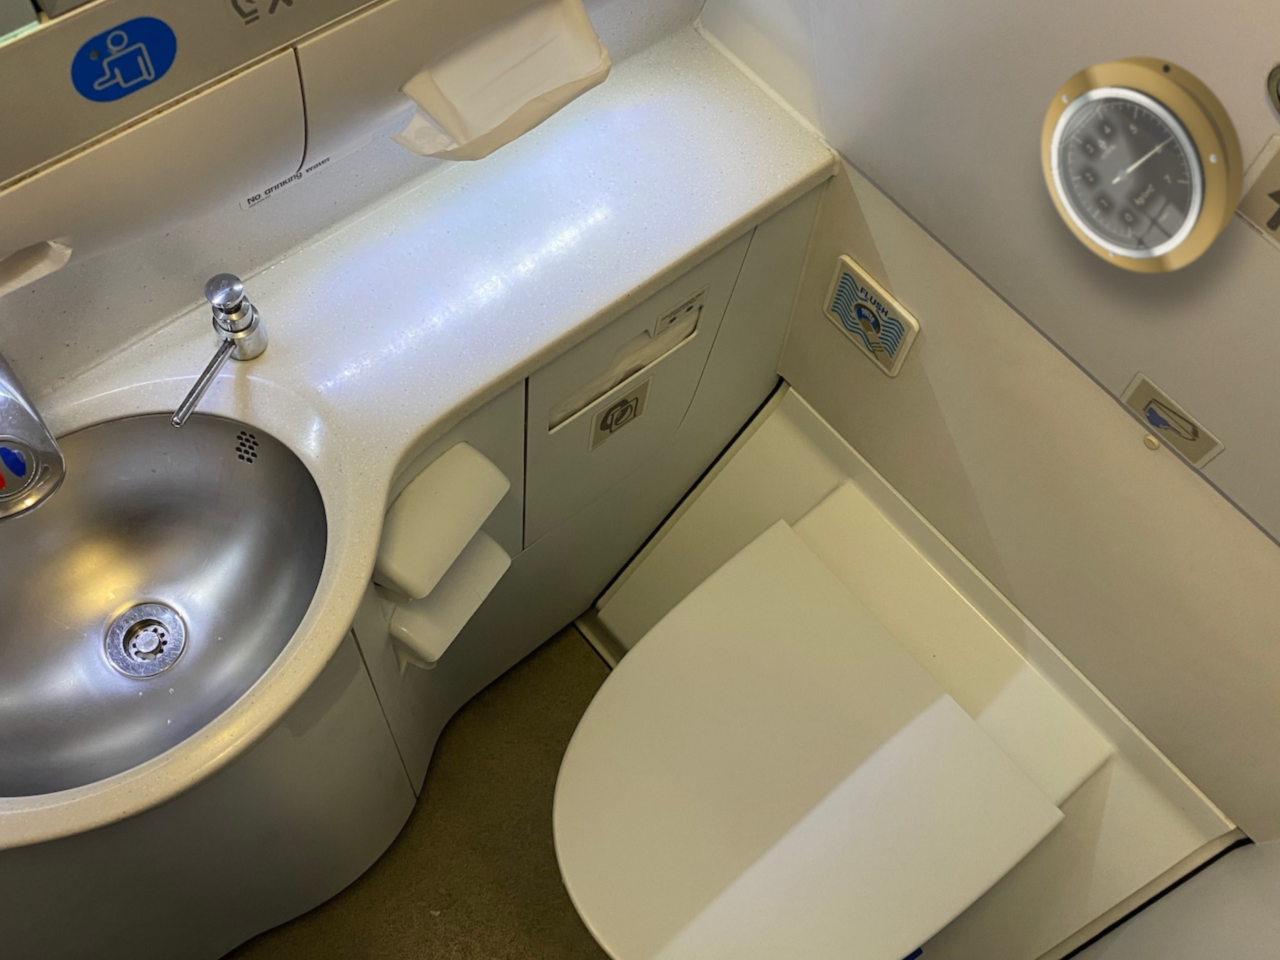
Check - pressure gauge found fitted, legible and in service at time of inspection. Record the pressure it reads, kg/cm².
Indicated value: 6 kg/cm²
